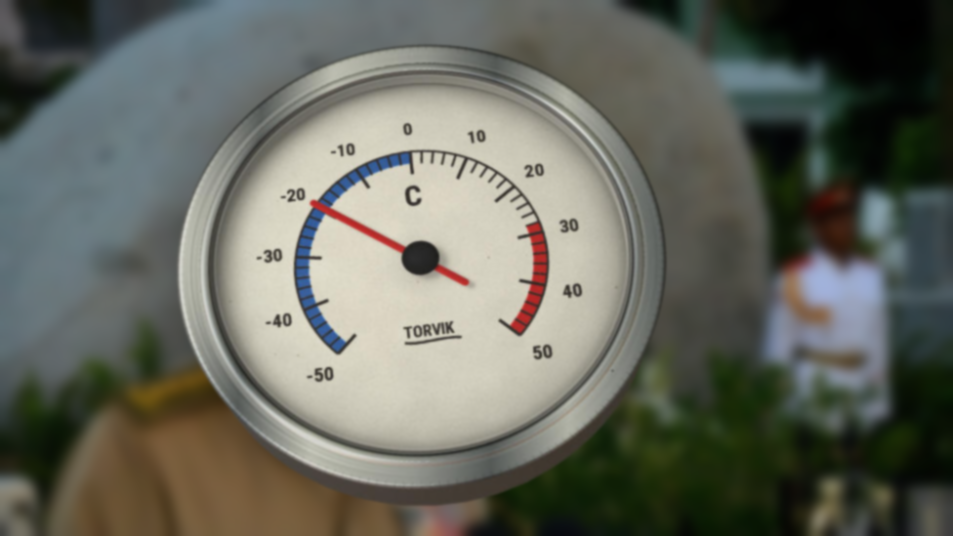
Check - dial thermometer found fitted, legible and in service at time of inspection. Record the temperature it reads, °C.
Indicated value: -20 °C
